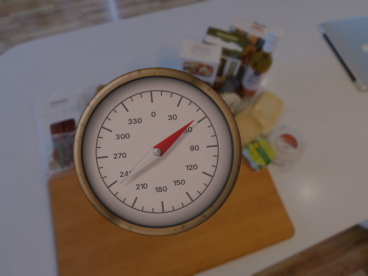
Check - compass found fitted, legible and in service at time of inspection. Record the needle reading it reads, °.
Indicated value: 55 °
